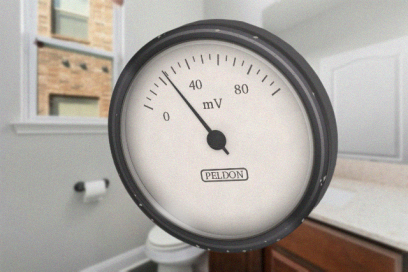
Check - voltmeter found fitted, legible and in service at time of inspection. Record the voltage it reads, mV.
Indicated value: 25 mV
